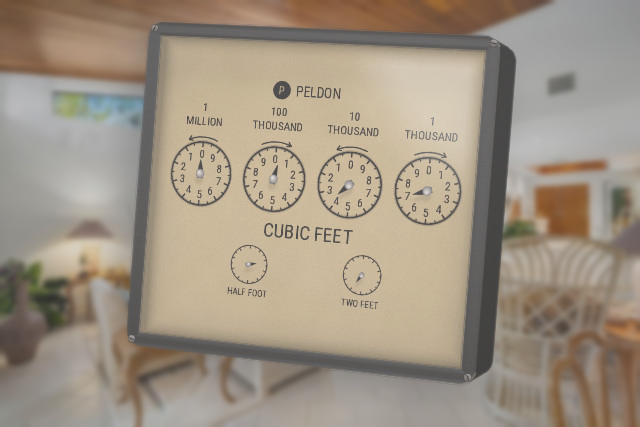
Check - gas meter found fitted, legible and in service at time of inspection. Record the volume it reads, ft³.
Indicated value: 3700 ft³
